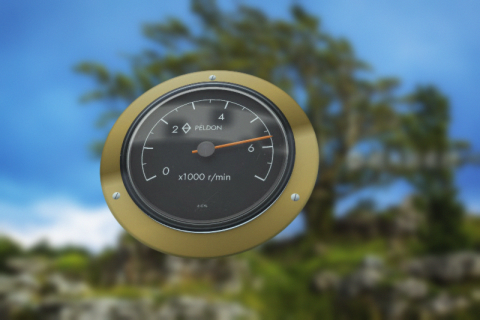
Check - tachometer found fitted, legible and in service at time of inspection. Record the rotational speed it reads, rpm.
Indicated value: 5750 rpm
